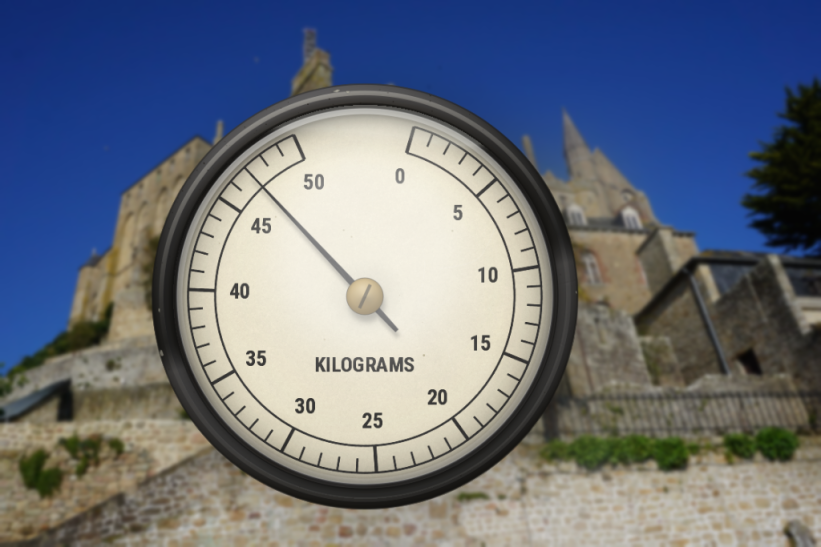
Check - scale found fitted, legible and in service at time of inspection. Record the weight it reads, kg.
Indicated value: 47 kg
